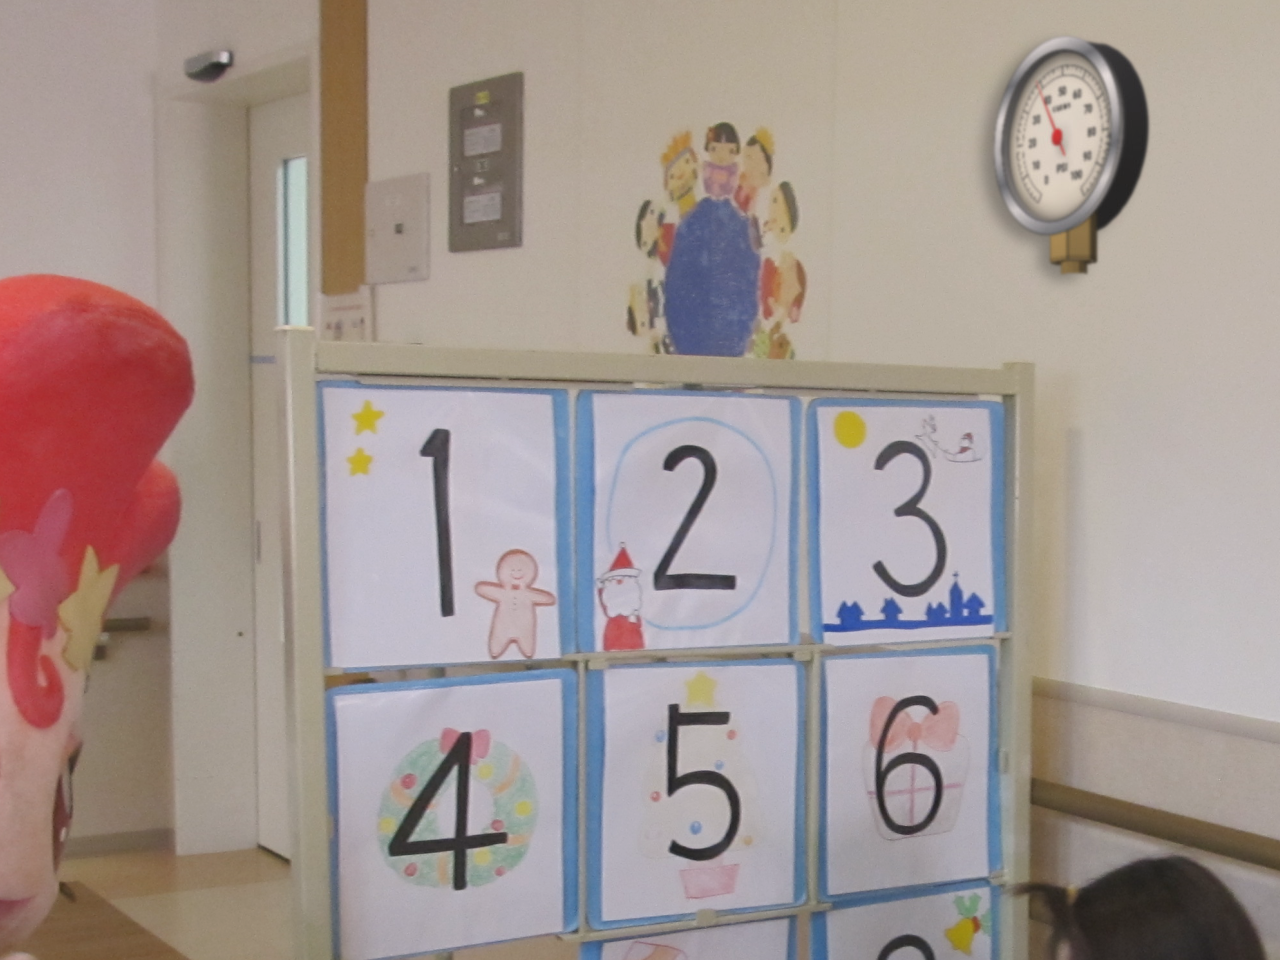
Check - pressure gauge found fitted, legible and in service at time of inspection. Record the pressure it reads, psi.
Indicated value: 40 psi
